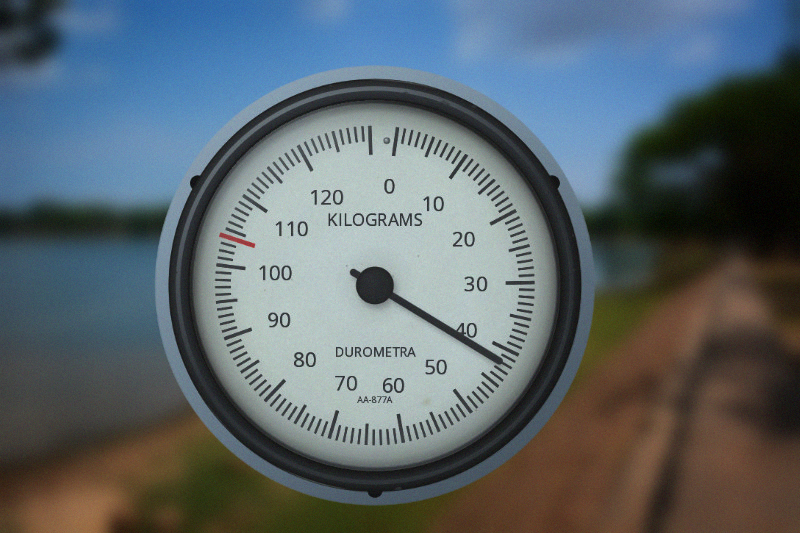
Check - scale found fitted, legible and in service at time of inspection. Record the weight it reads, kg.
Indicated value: 42 kg
